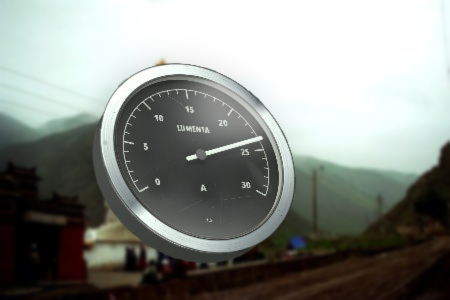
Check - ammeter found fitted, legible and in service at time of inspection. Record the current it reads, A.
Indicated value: 24 A
